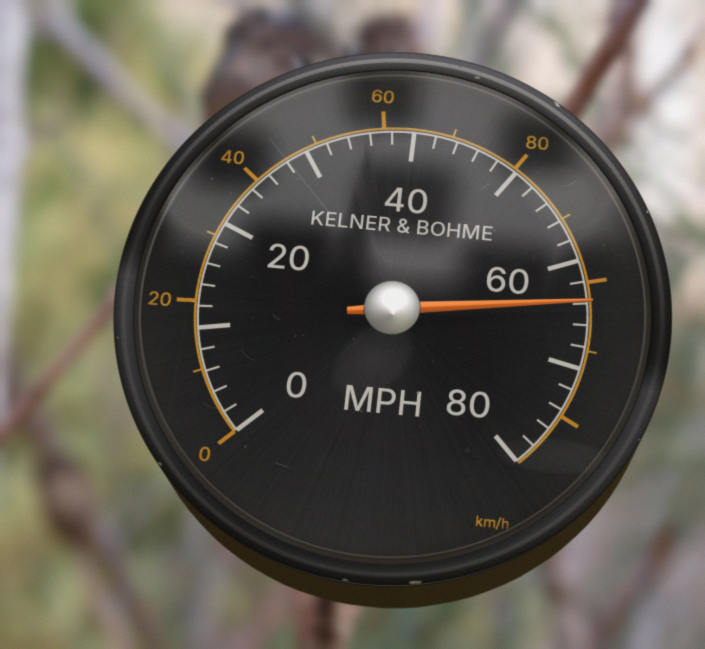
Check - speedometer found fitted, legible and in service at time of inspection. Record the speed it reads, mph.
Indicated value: 64 mph
